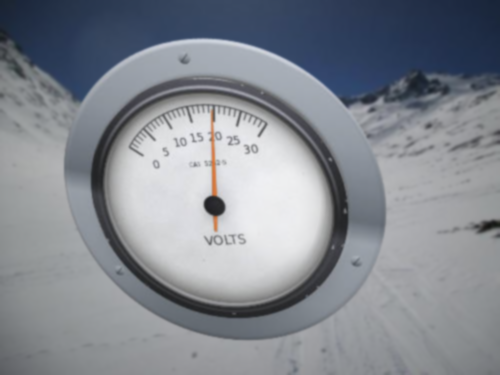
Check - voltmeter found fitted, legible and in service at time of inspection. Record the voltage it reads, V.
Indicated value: 20 V
